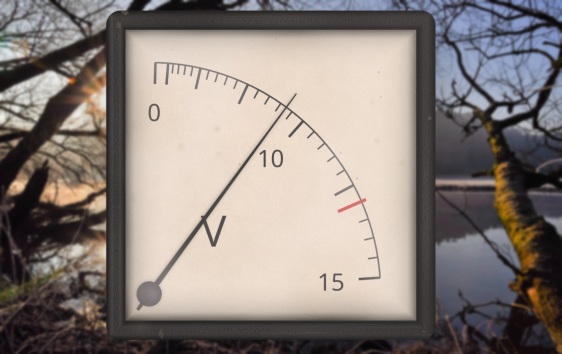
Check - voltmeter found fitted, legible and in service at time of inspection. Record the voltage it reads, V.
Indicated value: 9.25 V
